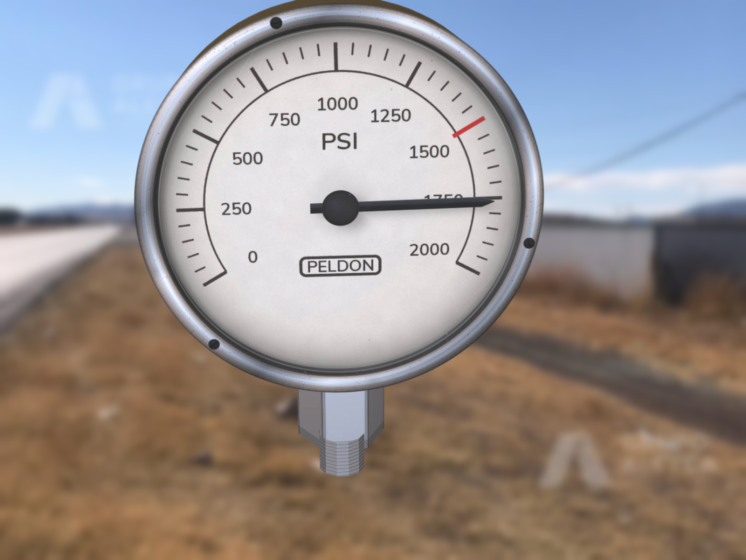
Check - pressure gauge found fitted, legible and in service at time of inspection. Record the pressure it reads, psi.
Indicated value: 1750 psi
